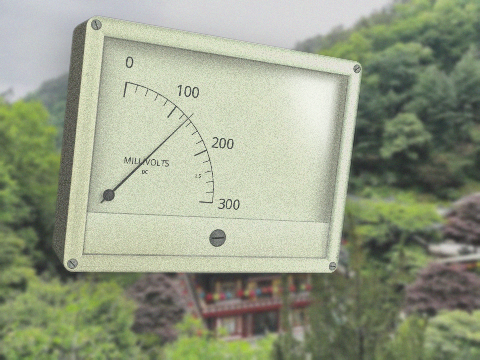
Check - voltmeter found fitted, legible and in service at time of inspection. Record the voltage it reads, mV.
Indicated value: 130 mV
